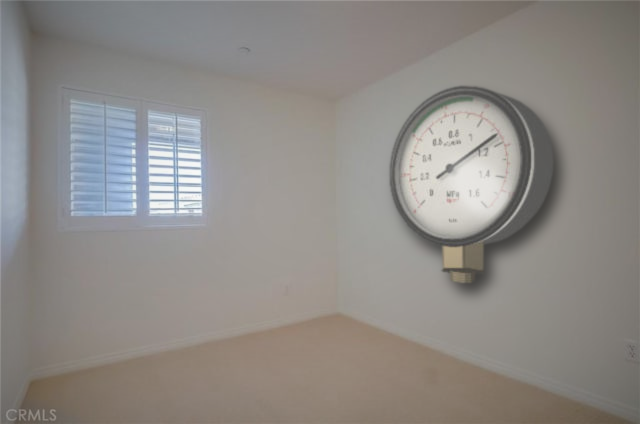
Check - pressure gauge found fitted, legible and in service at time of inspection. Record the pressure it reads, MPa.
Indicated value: 1.15 MPa
